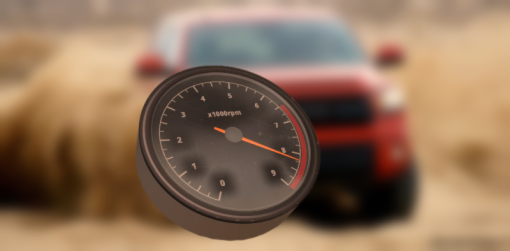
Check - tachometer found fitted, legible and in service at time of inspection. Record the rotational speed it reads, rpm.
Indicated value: 8250 rpm
